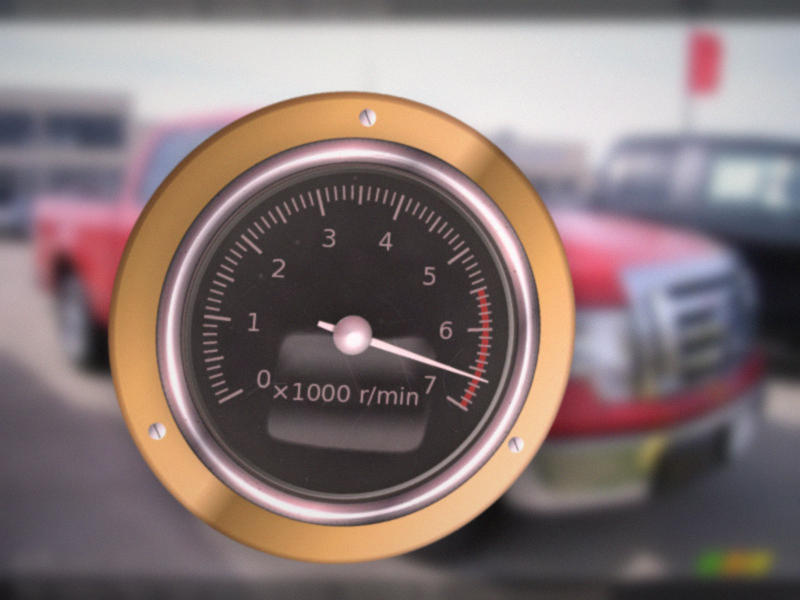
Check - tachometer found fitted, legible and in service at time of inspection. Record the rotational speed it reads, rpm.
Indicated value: 6600 rpm
